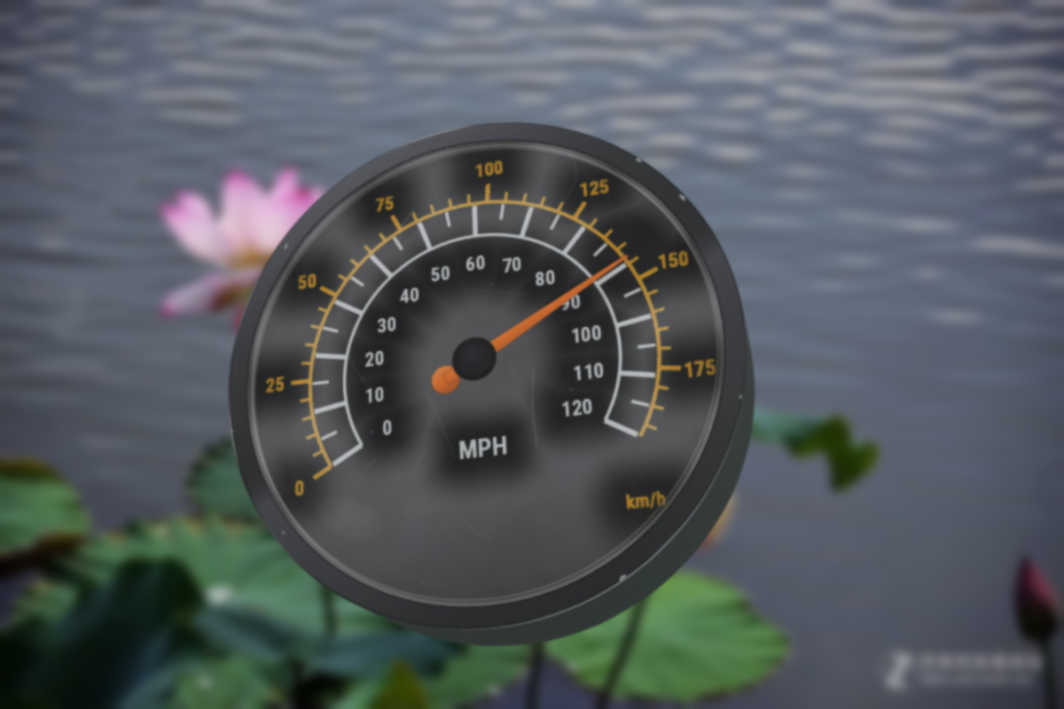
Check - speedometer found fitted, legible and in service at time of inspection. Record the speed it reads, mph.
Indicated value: 90 mph
